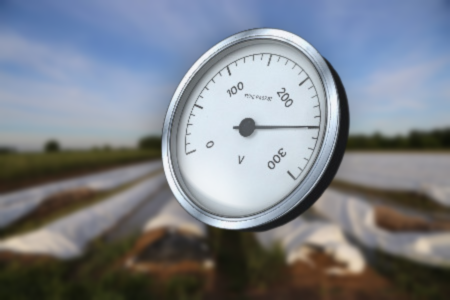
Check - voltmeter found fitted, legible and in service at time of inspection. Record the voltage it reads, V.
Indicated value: 250 V
